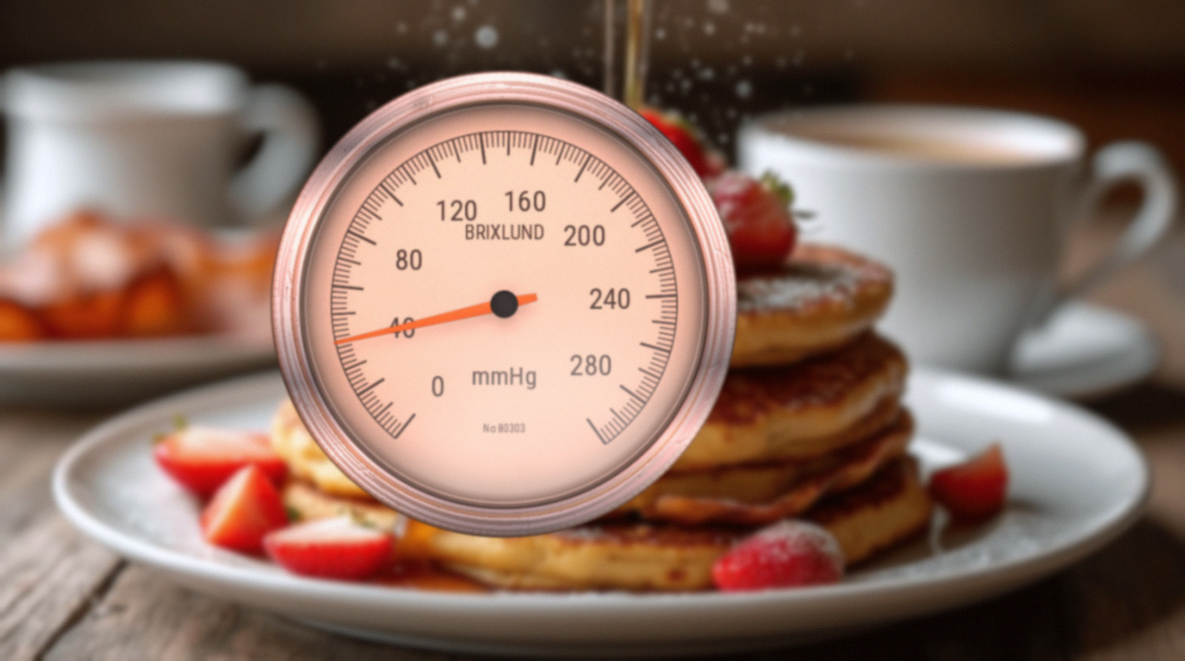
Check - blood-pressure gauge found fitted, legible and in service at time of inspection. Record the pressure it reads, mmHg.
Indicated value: 40 mmHg
